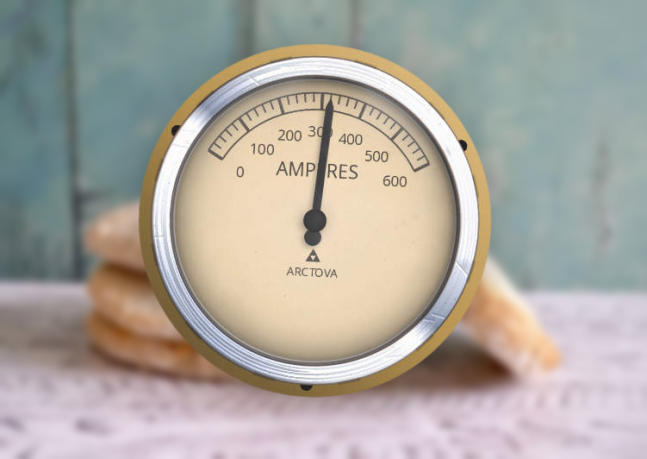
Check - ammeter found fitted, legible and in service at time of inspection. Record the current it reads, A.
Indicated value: 320 A
